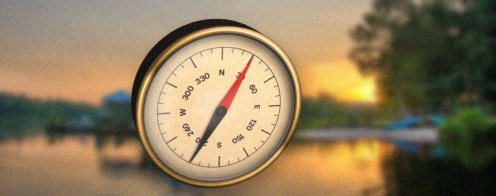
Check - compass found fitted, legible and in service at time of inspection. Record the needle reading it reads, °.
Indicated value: 30 °
